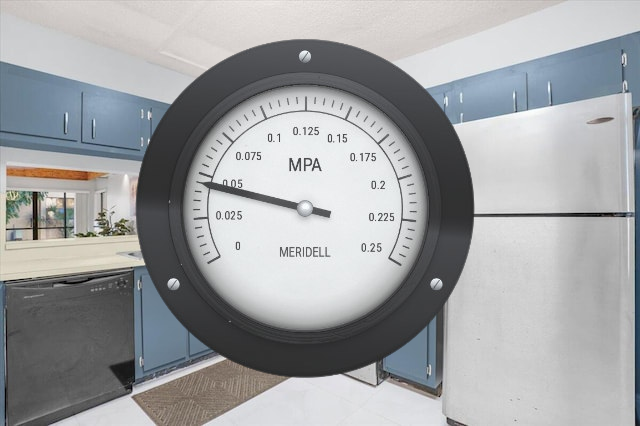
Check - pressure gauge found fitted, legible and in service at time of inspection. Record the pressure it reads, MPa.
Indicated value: 0.045 MPa
